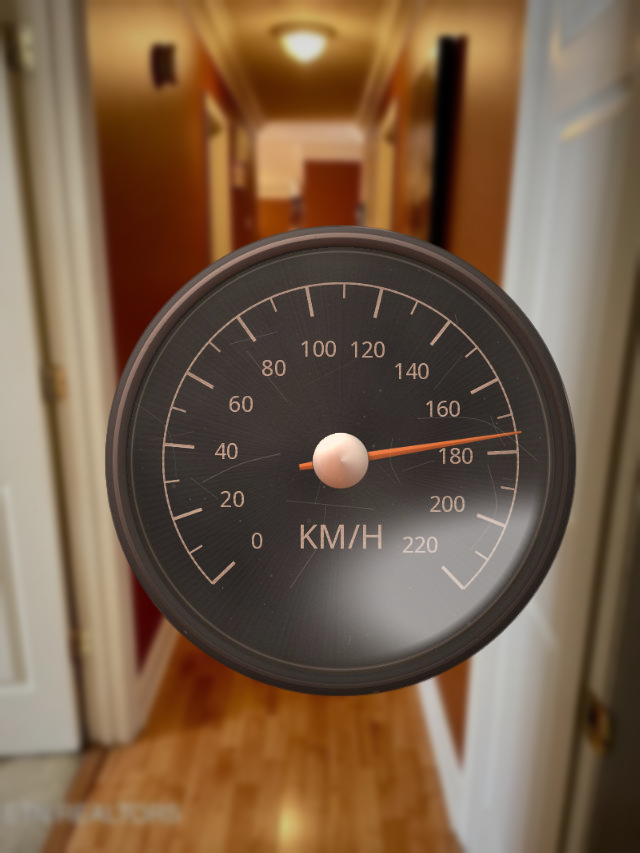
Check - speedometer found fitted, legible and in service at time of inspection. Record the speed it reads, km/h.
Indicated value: 175 km/h
